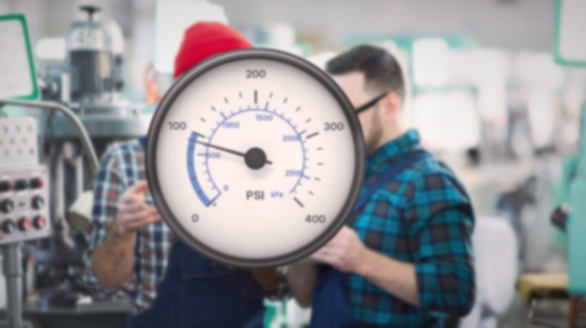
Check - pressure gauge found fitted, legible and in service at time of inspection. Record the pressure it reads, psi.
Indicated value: 90 psi
